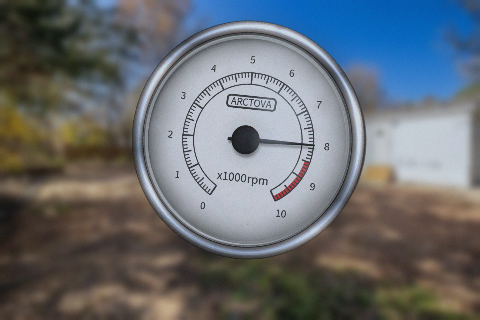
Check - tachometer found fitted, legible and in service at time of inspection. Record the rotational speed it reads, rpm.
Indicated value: 8000 rpm
